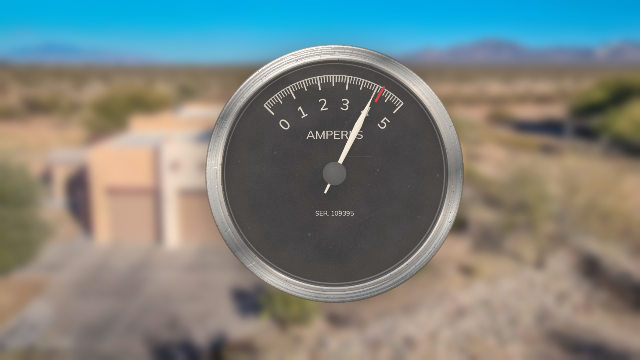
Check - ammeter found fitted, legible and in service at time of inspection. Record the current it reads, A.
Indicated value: 4 A
